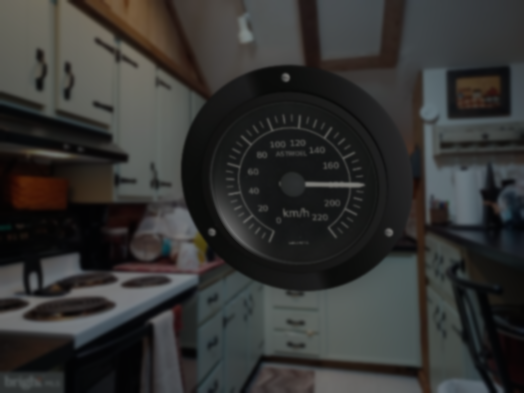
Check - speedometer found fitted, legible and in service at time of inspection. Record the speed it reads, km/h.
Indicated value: 180 km/h
